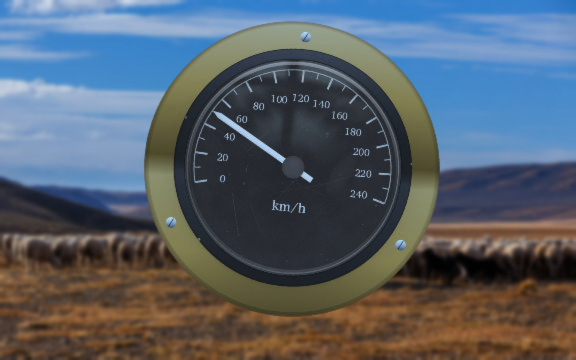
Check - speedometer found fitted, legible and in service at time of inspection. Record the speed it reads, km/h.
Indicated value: 50 km/h
